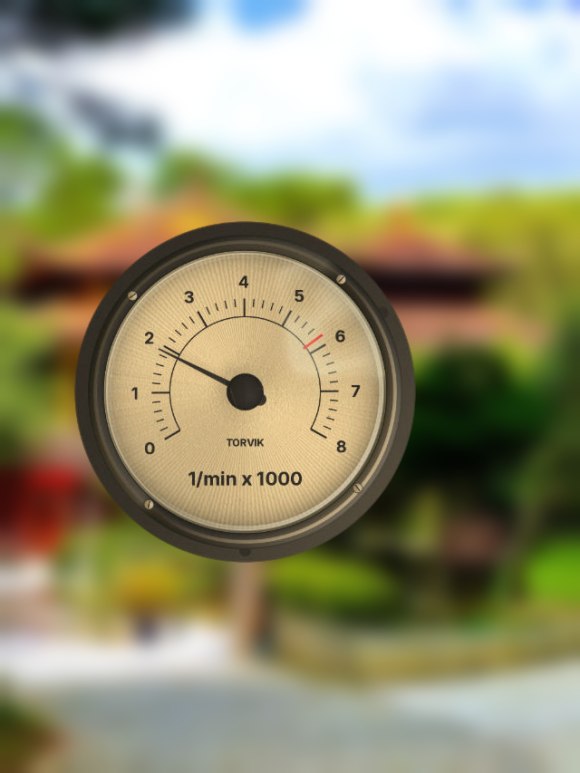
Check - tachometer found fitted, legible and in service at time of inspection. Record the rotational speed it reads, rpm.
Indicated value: 1900 rpm
